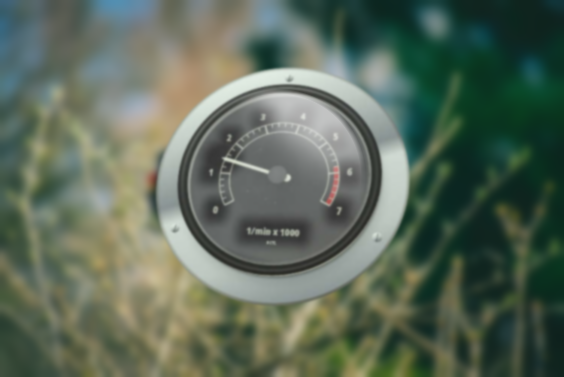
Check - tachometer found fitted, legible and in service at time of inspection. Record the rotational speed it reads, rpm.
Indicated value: 1400 rpm
